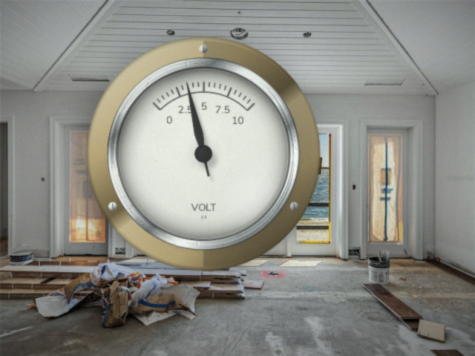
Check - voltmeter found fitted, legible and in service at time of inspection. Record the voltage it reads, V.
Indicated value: 3.5 V
